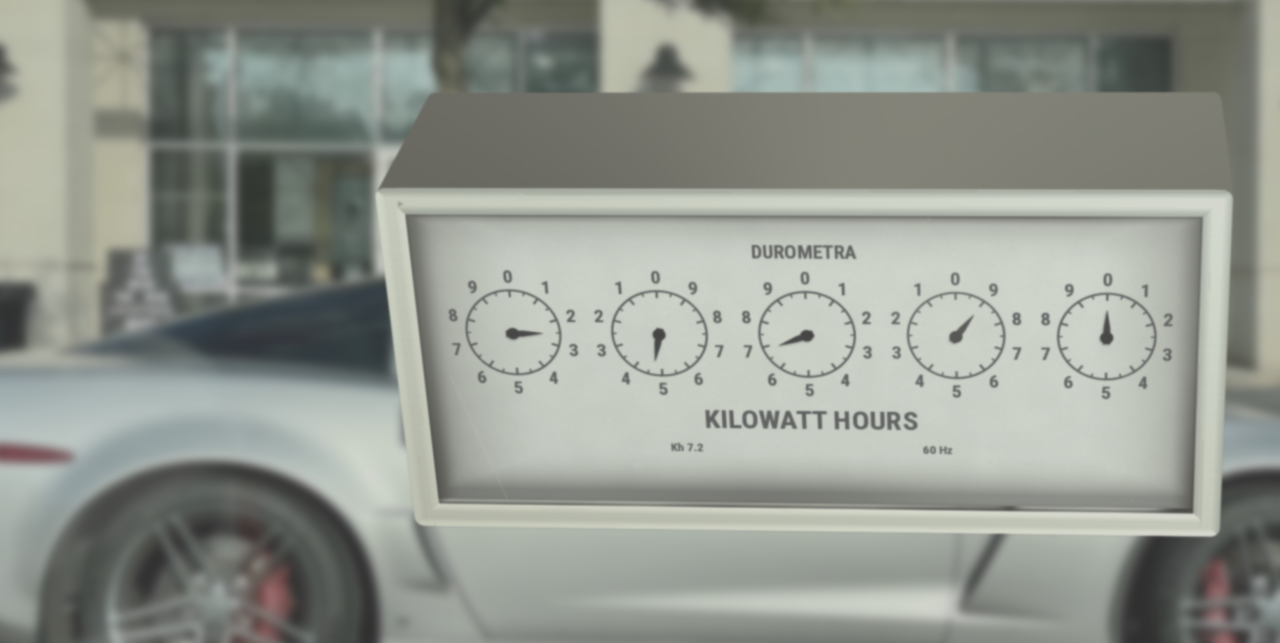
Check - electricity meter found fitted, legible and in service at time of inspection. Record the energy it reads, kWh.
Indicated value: 24690 kWh
